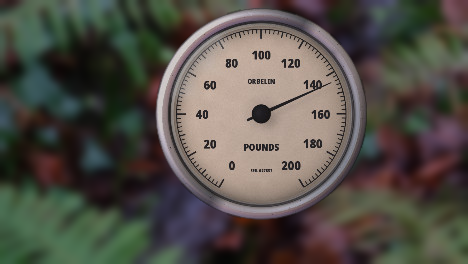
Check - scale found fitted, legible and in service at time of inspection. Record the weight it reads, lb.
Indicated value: 144 lb
